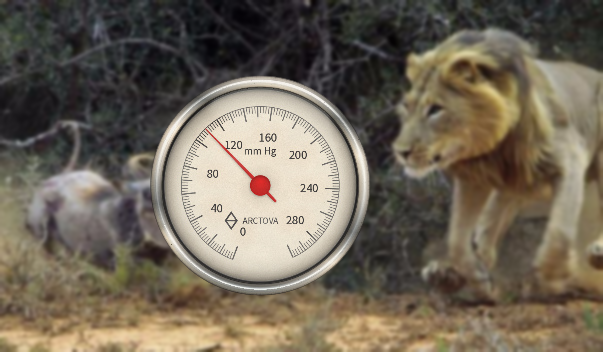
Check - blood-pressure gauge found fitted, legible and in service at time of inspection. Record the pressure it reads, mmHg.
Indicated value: 110 mmHg
